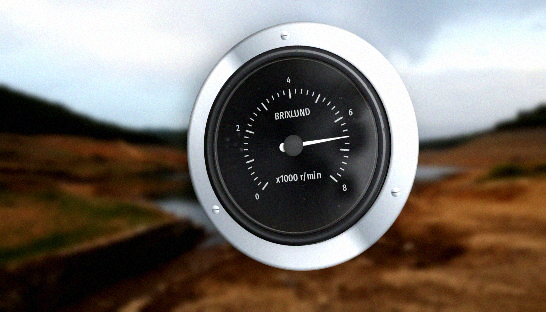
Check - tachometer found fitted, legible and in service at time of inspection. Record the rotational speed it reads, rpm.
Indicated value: 6600 rpm
